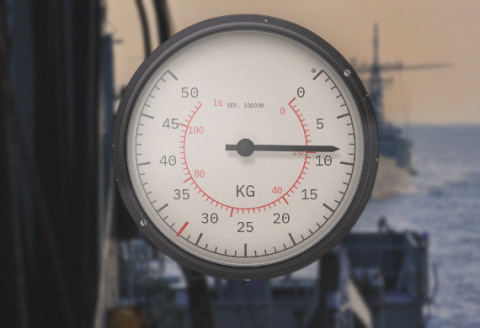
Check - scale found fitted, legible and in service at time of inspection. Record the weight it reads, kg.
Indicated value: 8.5 kg
